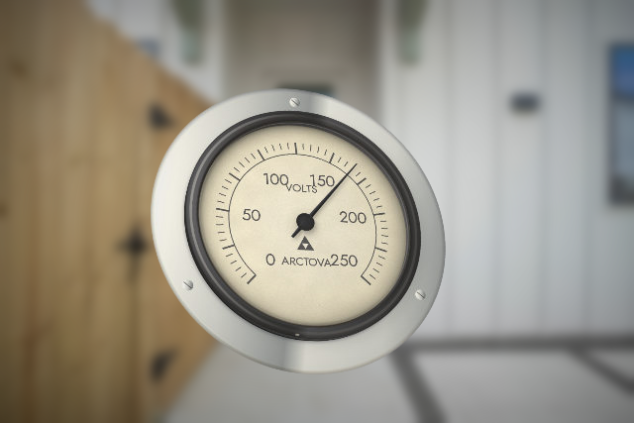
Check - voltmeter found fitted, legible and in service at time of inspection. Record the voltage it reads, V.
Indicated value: 165 V
